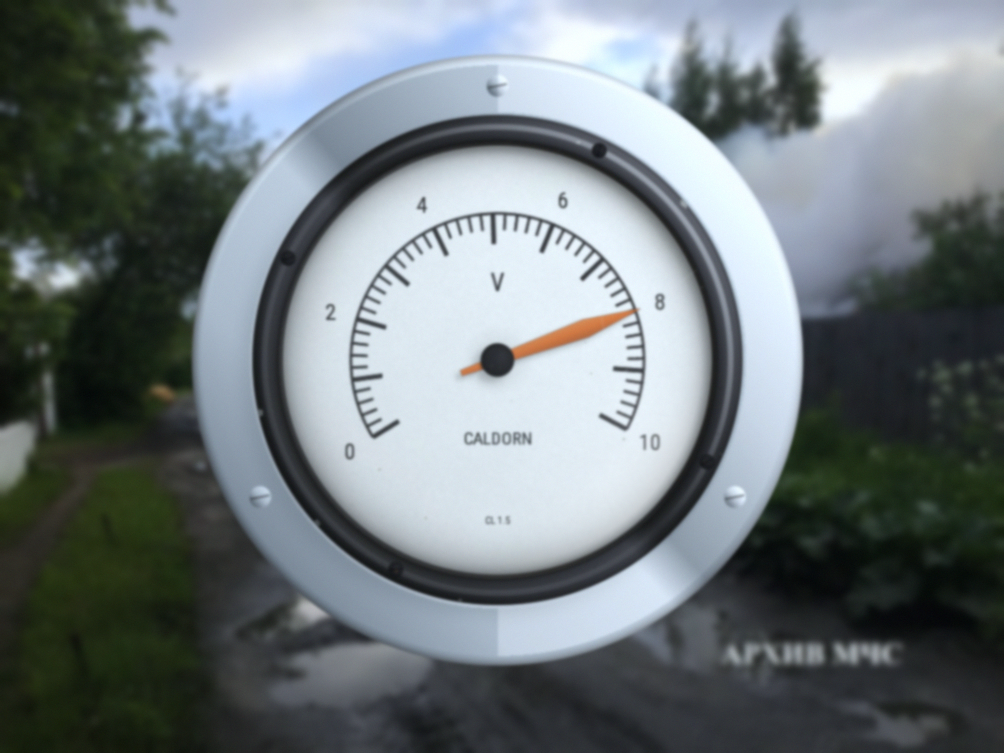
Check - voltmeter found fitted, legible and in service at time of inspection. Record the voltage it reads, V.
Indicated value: 8 V
